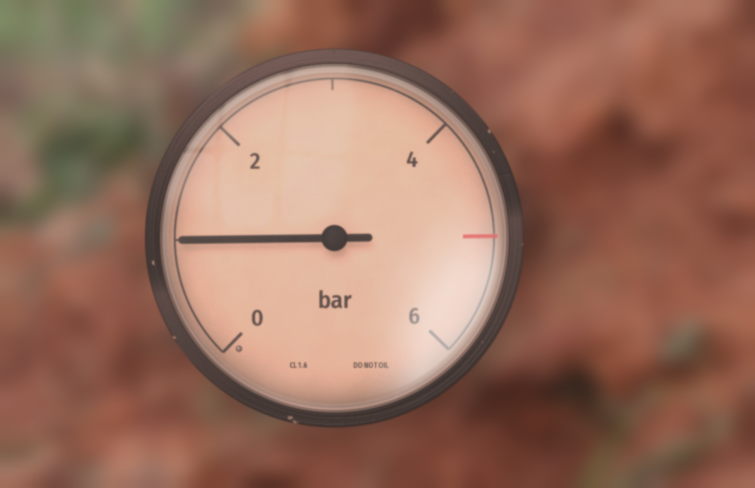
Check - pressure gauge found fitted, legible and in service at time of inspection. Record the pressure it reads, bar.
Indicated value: 1 bar
